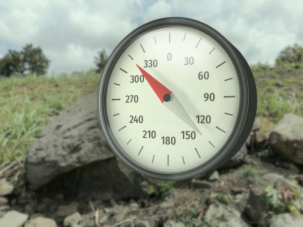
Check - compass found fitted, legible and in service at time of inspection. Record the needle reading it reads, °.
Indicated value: 315 °
